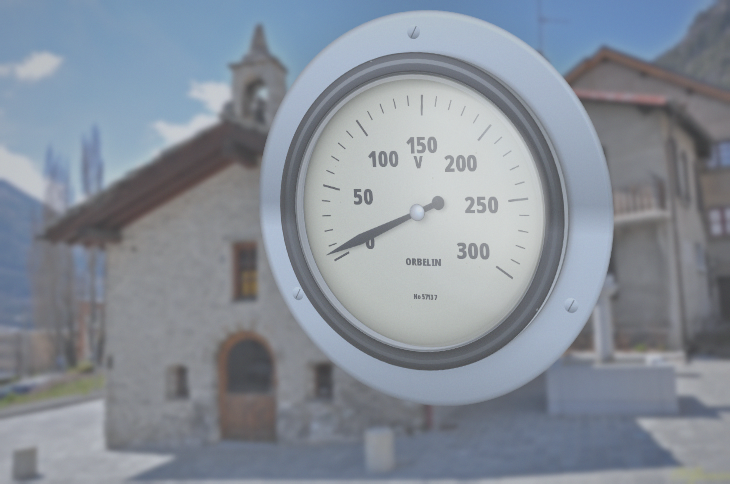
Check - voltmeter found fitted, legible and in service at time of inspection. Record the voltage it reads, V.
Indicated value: 5 V
